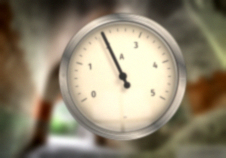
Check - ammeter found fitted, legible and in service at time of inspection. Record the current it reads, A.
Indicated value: 2 A
